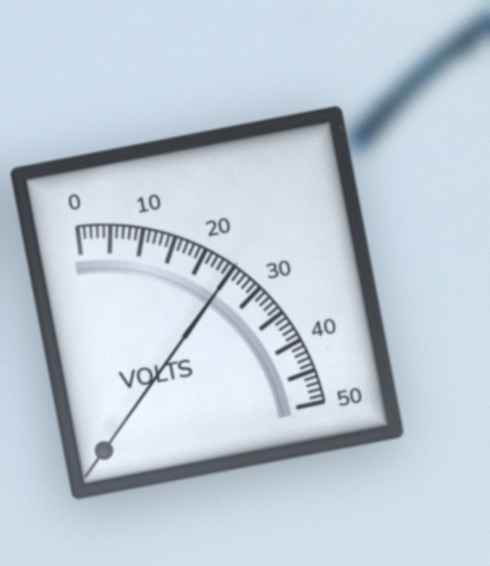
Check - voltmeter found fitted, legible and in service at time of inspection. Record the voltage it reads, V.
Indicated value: 25 V
